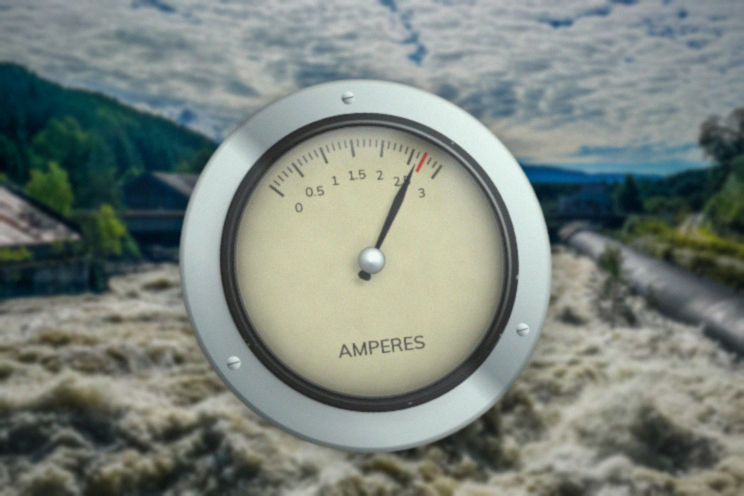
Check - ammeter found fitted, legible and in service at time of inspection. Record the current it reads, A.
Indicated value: 2.6 A
